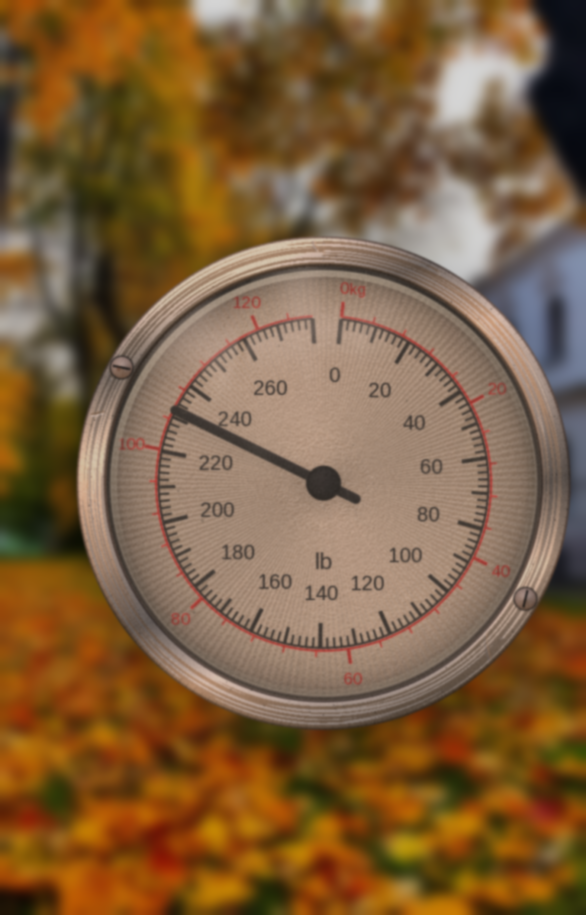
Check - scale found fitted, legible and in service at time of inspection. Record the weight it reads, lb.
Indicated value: 232 lb
